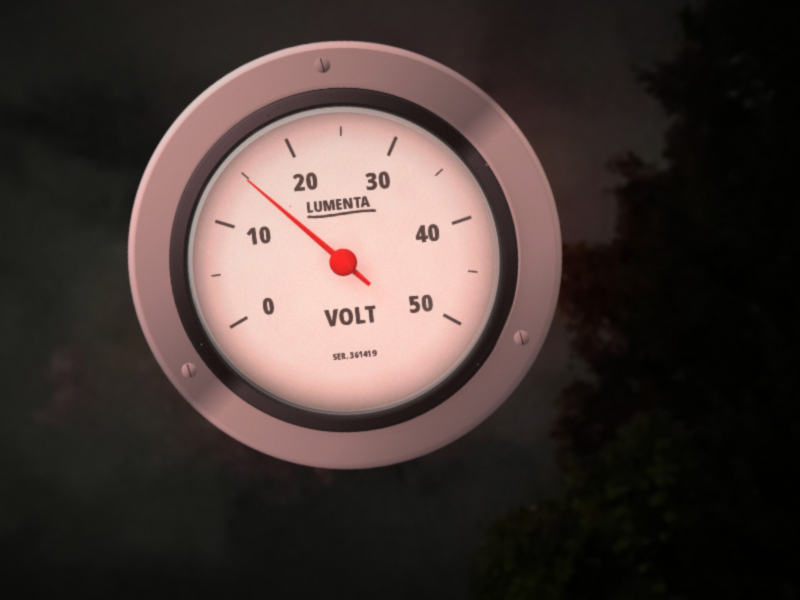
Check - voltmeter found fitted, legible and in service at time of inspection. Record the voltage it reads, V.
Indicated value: 15 V
